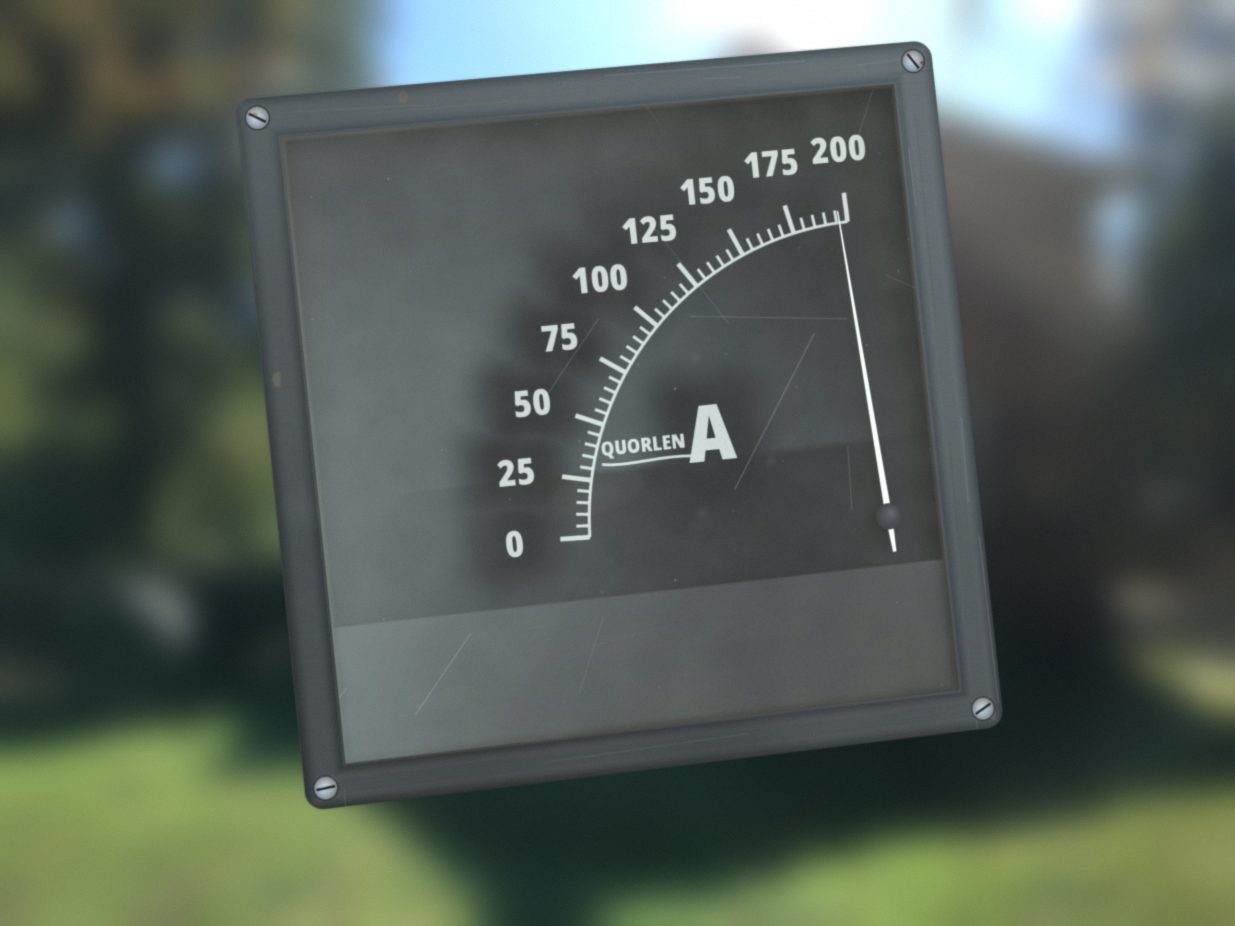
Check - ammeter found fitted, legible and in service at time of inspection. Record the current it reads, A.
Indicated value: 195 A
